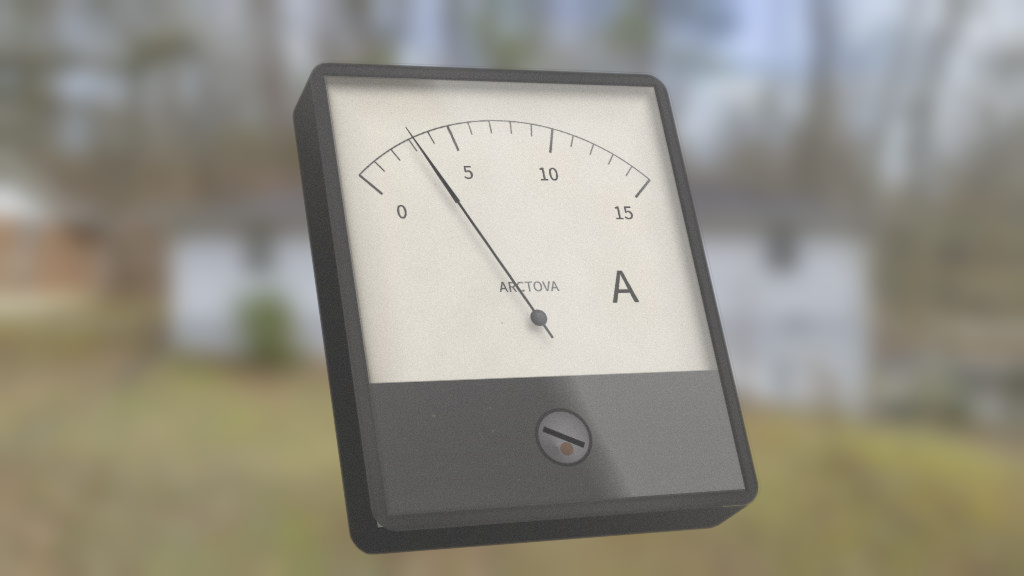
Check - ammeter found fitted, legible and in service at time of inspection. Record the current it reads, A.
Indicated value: 3 A
